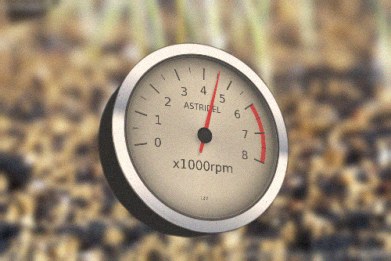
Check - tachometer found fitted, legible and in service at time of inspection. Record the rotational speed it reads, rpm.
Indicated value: 4500 rpm
